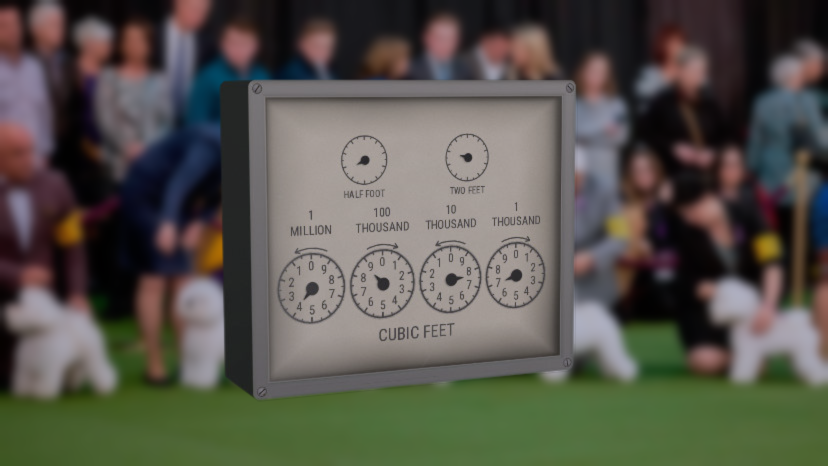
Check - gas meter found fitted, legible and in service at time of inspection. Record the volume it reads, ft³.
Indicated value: 387700 ft³
